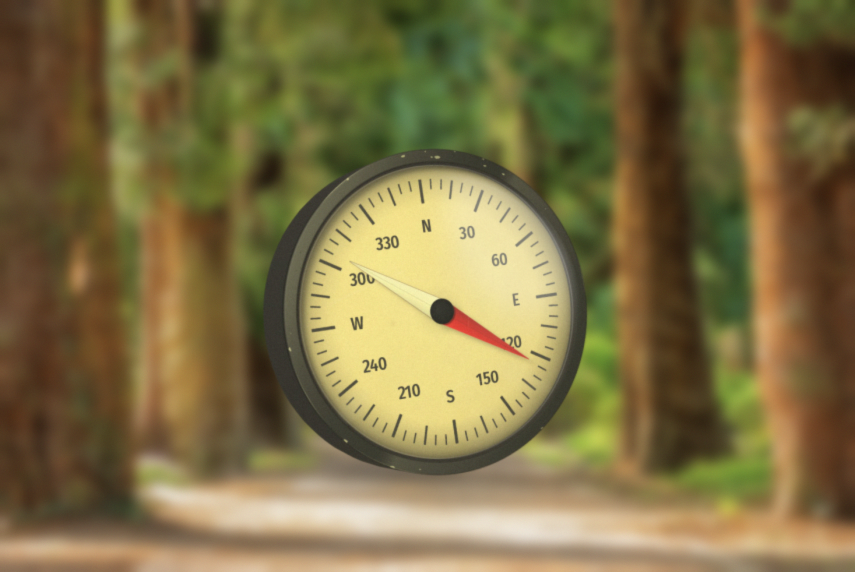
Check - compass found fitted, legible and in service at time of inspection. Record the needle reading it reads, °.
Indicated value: 125 °
